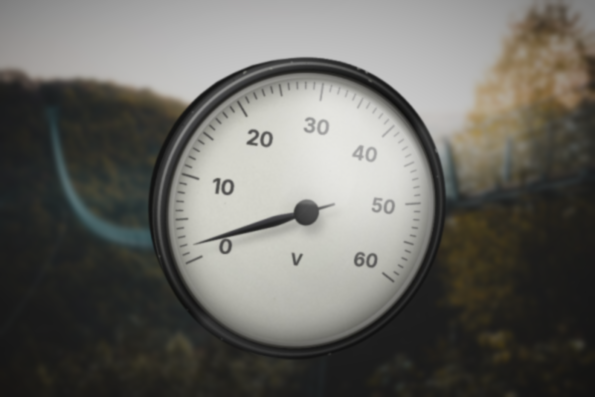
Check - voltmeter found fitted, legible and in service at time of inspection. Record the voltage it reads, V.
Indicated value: 2 V
